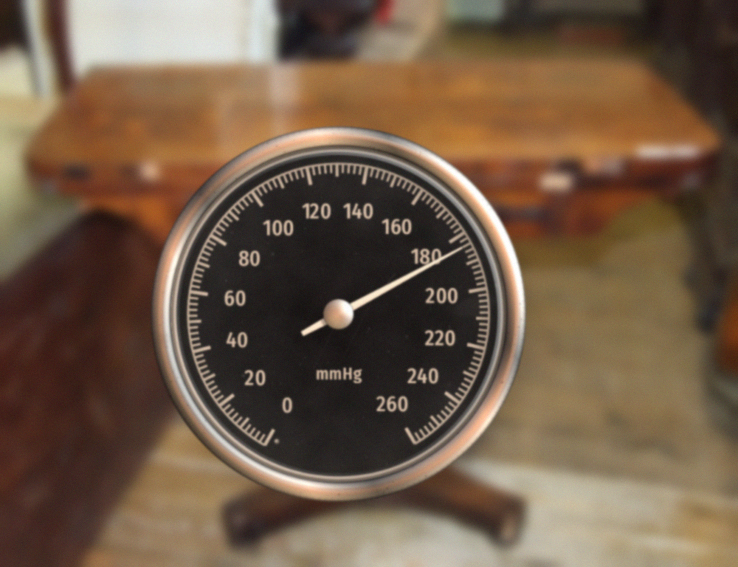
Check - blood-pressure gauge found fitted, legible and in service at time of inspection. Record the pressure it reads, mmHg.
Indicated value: 184 mmHg
